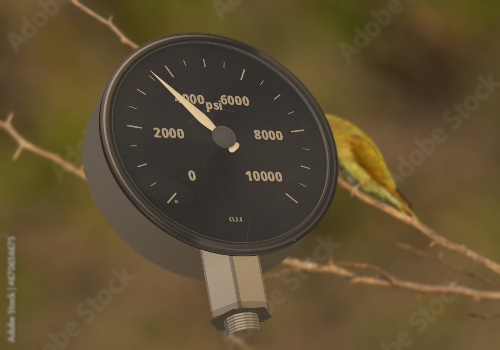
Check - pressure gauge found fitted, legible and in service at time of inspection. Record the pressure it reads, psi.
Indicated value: 3500 psi
